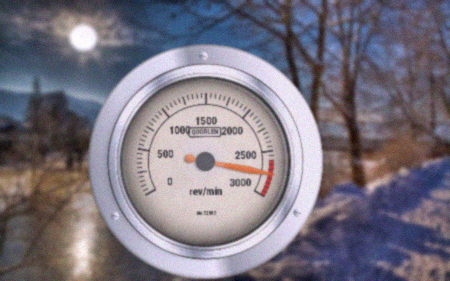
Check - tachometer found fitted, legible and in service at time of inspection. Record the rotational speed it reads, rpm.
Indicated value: 2750 rpm
